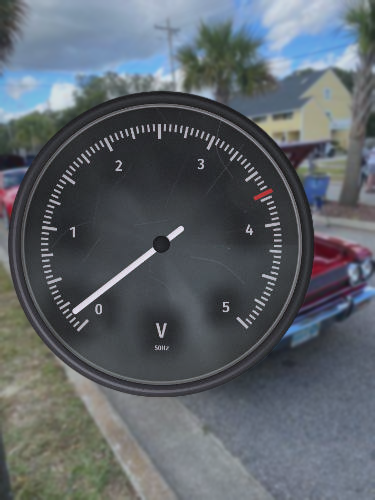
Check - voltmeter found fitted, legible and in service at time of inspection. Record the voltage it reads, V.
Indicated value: 0.15 V
